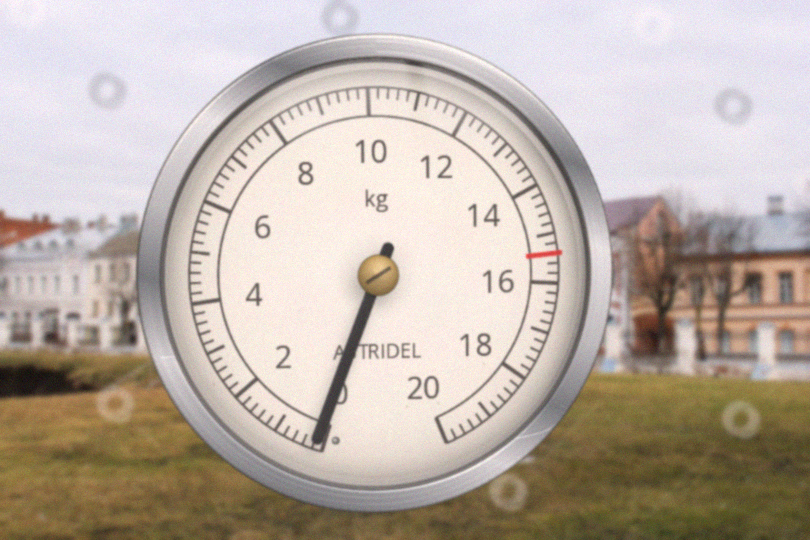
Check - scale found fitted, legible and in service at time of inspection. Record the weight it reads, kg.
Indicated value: 0.2 kg
